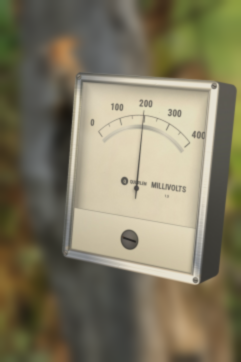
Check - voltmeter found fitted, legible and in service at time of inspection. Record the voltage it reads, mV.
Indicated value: 200 mV
